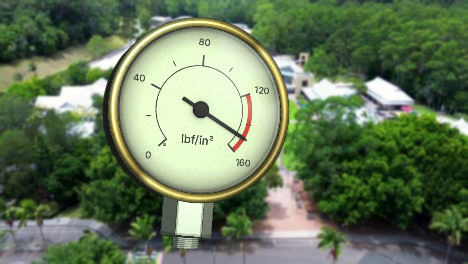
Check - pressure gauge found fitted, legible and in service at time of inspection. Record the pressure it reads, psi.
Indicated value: 150 psi
